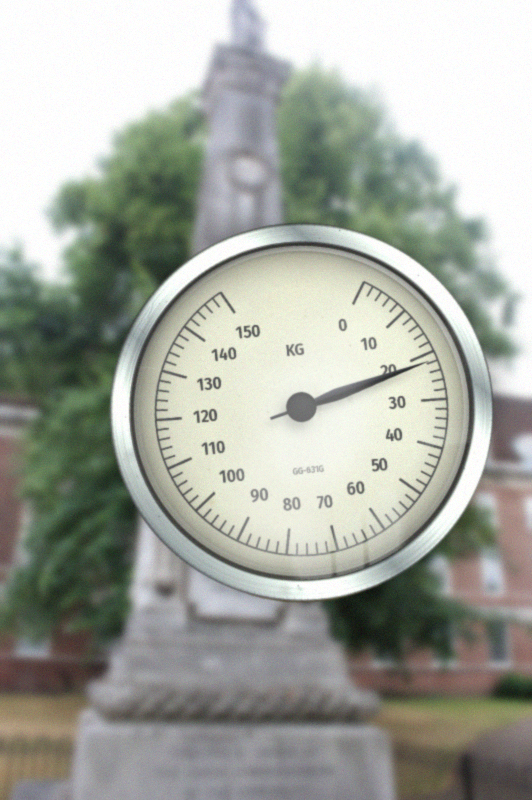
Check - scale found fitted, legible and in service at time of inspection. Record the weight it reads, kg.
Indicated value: 22 kg
